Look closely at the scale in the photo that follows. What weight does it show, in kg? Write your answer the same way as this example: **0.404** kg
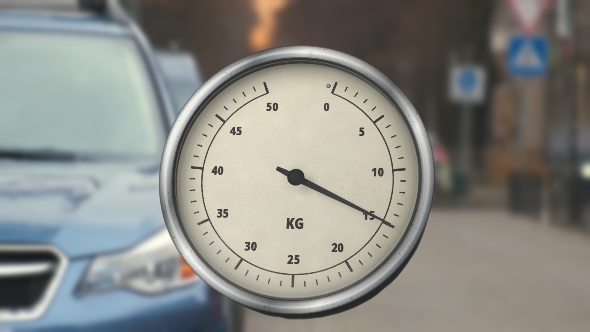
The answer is **15** kg
